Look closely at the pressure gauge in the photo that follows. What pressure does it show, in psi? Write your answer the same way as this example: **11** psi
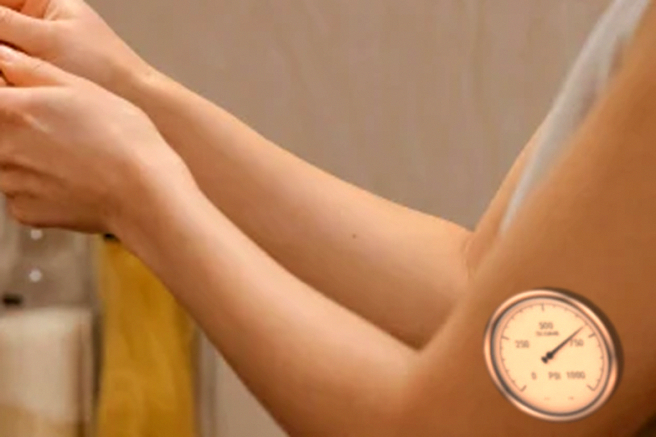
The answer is **700** psi
